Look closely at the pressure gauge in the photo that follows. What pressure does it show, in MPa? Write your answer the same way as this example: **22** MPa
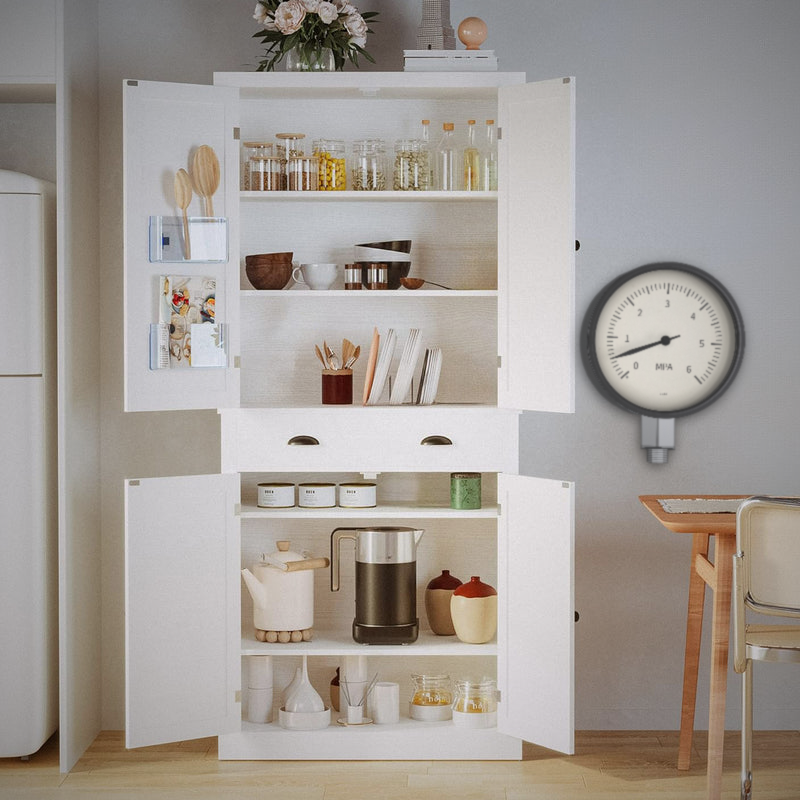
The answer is **0.5** MPa
